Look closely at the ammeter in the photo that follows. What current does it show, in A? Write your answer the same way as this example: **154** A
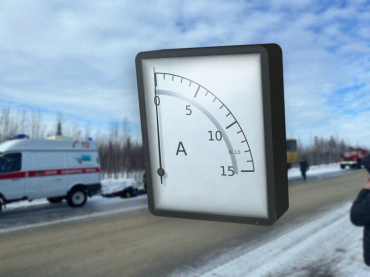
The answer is **0** A
